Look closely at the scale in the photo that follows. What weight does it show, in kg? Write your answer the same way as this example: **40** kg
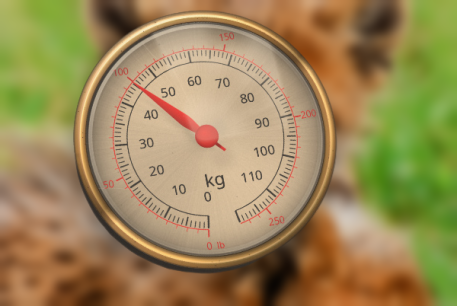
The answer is **45** kg
